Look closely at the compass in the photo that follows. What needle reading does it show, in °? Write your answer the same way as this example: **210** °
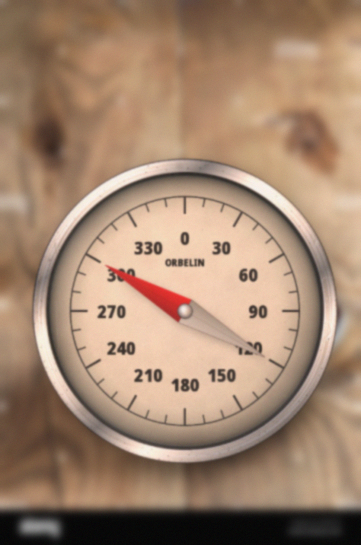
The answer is **300** °
